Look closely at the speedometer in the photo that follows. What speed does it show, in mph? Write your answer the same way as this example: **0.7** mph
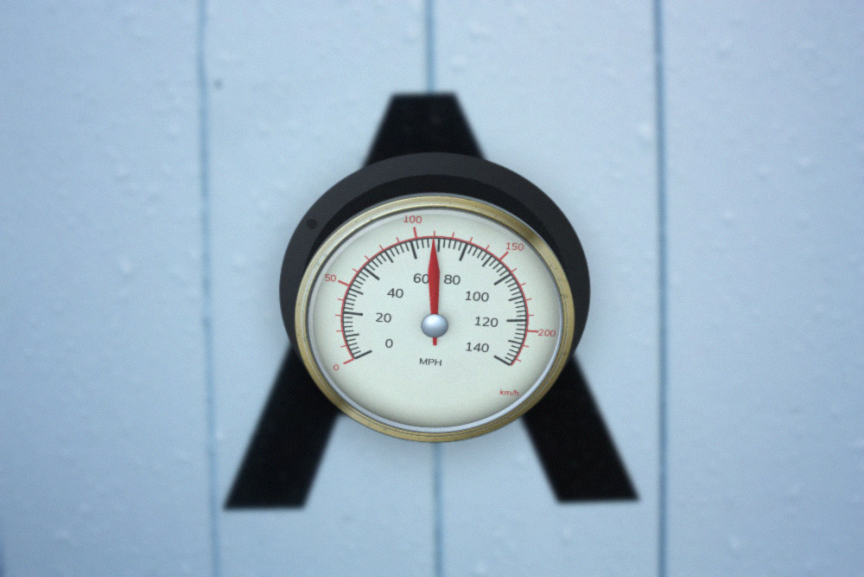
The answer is **68** mph
